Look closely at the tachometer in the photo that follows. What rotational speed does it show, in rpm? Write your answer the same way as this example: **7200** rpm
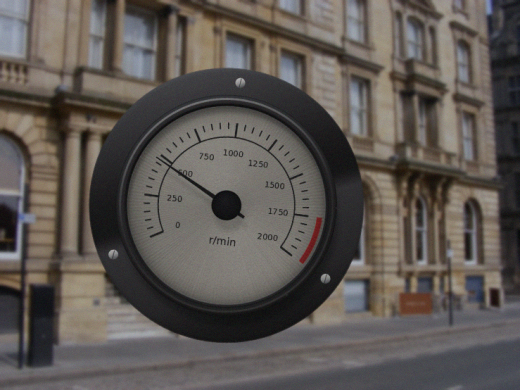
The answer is **475** rpm
